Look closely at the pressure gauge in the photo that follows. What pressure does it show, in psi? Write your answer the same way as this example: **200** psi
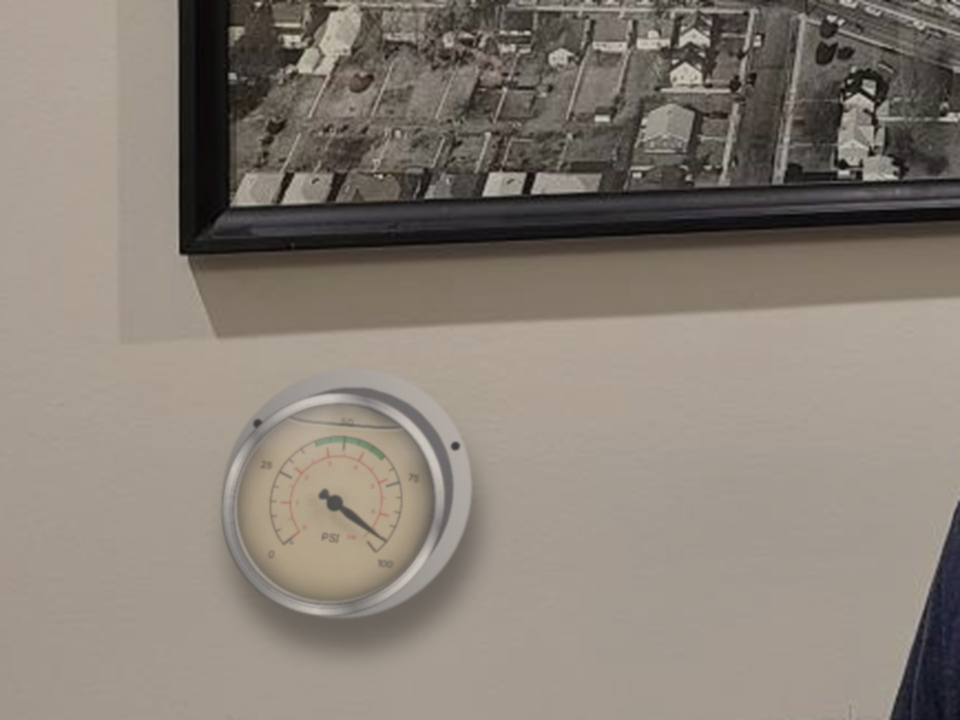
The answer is **95** psi
